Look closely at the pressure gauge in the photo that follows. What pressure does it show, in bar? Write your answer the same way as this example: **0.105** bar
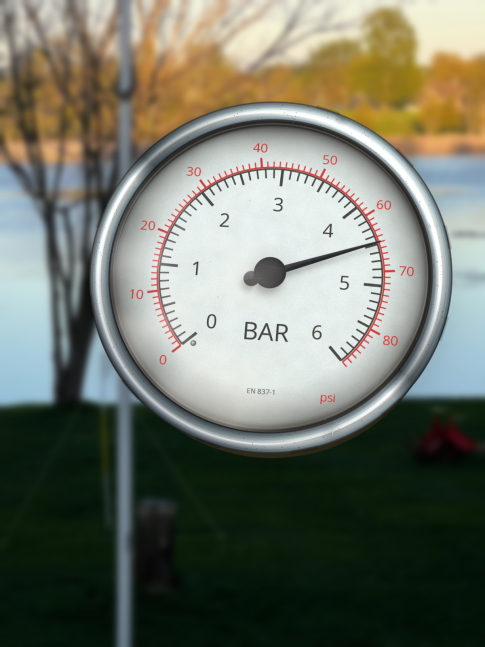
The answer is **4.5** bar
